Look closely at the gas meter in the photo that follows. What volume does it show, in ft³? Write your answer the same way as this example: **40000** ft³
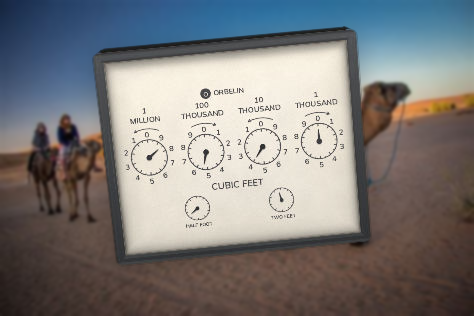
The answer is **854000** ft³
